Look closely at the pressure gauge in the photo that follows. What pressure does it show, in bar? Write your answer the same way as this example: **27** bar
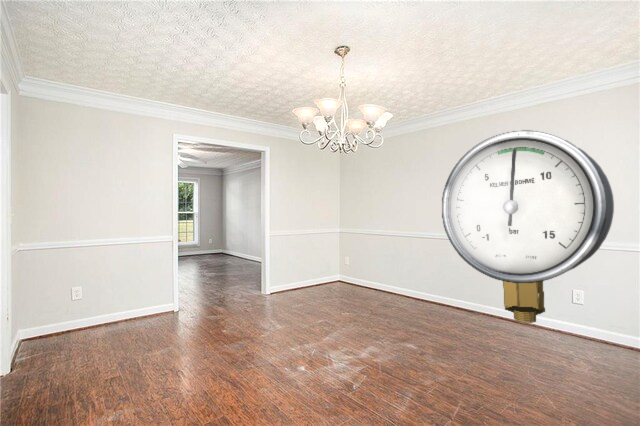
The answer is **7.5** bar
